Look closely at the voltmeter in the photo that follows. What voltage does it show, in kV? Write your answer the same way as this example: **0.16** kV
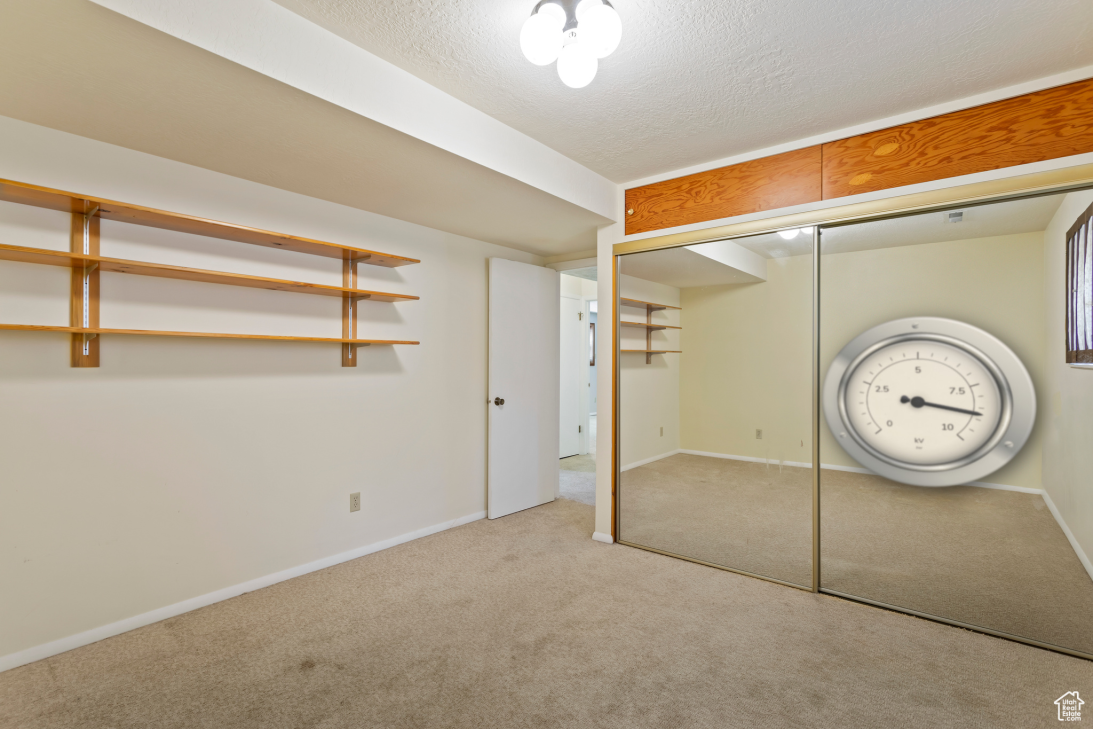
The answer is **8.75** kV
